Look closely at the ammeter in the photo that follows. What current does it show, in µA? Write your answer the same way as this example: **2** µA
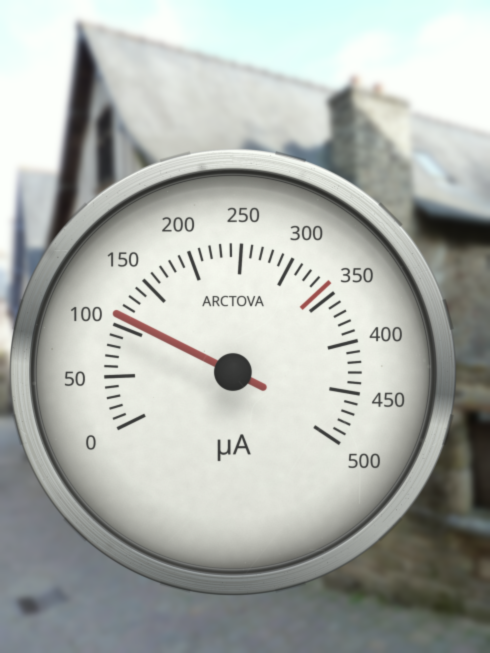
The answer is **110** µA
